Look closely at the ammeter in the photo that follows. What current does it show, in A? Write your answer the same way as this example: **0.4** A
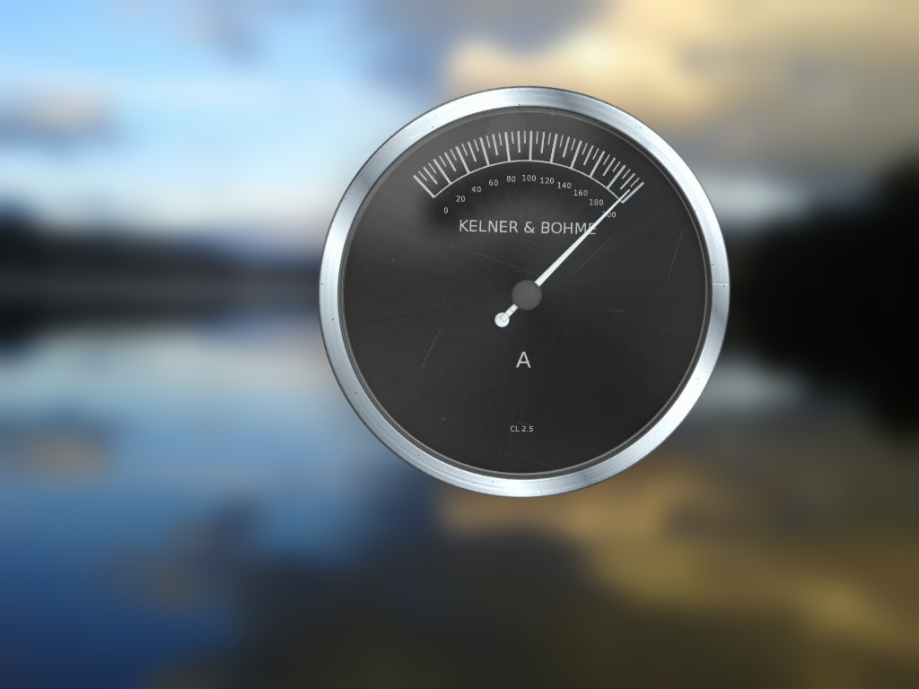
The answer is **195** A
